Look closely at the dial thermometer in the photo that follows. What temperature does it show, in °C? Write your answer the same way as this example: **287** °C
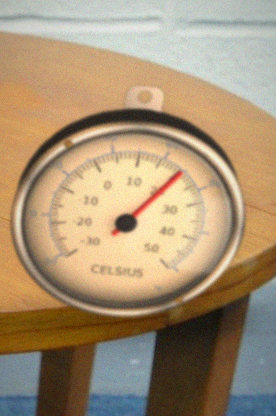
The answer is **20** °C
